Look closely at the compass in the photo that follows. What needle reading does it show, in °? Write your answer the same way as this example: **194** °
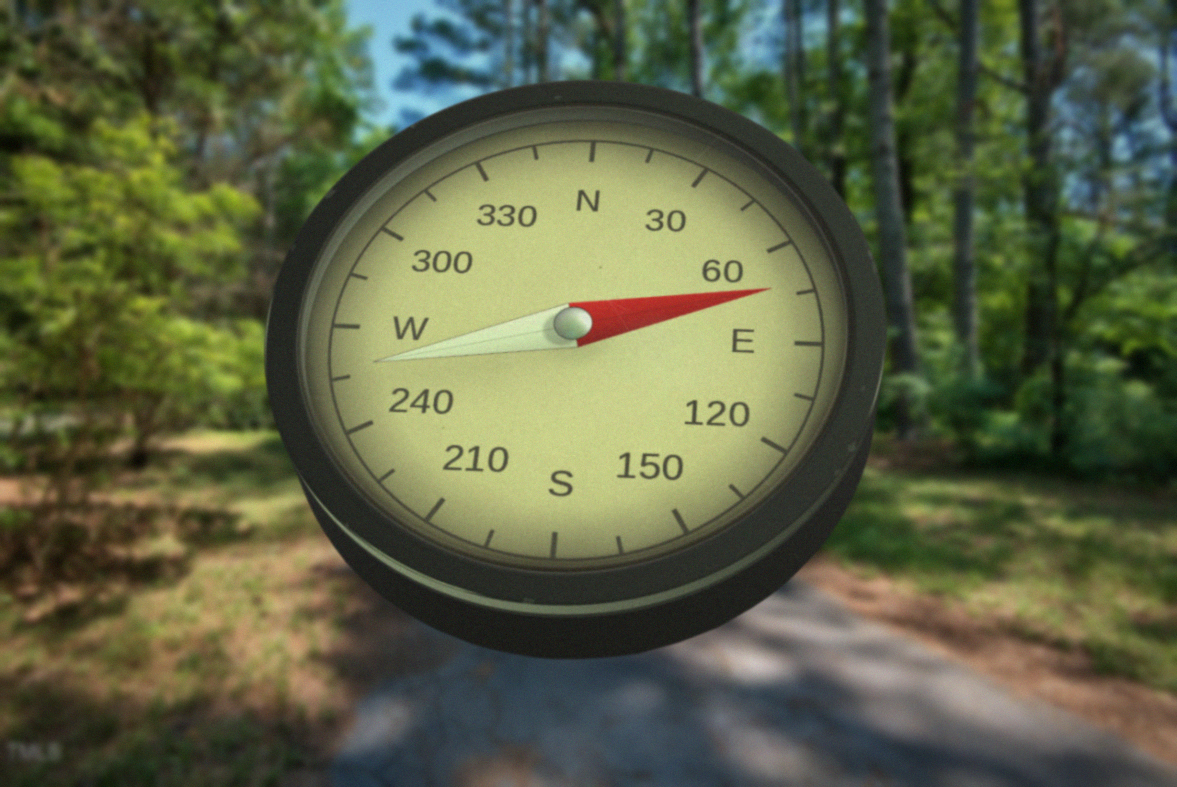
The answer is **75** °
